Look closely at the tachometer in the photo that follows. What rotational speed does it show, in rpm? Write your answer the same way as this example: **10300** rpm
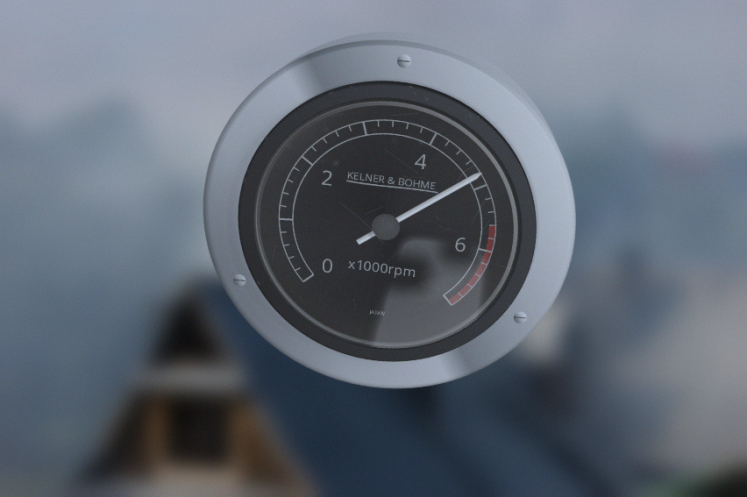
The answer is **4800** rpm
